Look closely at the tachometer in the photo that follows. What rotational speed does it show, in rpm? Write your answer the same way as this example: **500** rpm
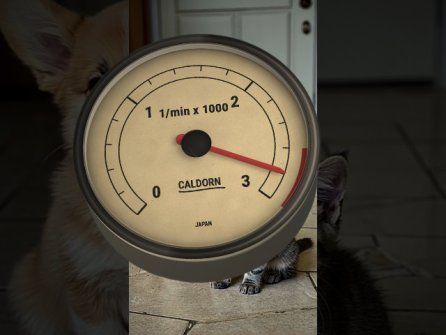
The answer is **2800** rpm
